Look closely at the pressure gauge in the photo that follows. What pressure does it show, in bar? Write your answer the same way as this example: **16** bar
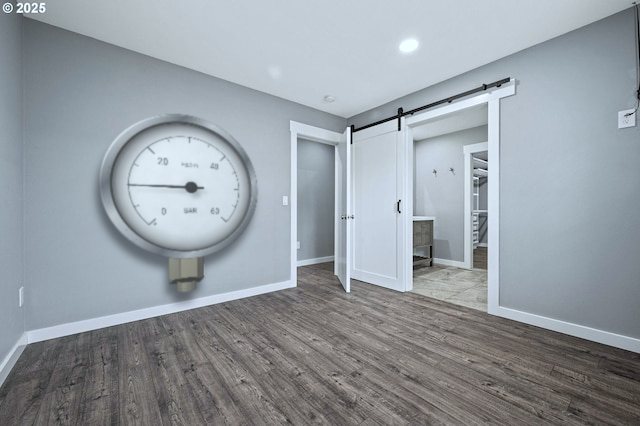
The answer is **10** bar
